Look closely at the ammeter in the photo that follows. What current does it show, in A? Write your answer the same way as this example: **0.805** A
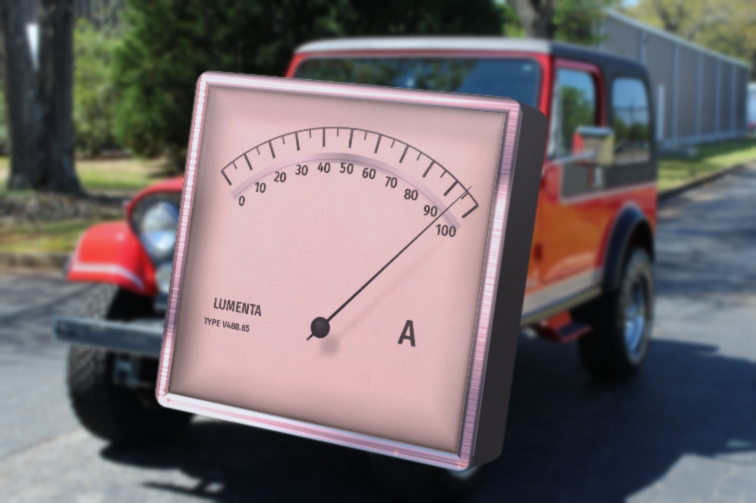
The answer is **95** A
